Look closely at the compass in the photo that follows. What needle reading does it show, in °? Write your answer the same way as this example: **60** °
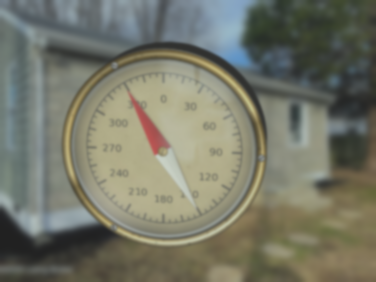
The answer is **330** °
